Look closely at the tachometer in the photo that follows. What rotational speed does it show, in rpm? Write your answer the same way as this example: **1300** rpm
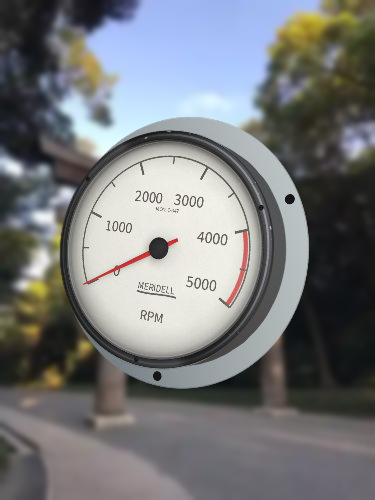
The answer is **0** rpm
